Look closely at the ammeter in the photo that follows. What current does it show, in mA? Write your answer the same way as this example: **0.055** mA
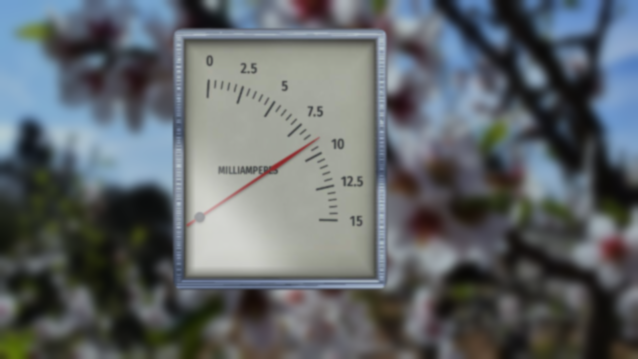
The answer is **9** mA
